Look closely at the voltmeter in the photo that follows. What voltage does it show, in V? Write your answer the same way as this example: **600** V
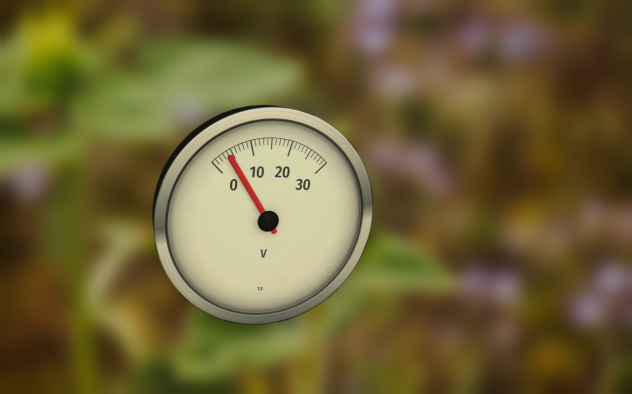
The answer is **4** V
